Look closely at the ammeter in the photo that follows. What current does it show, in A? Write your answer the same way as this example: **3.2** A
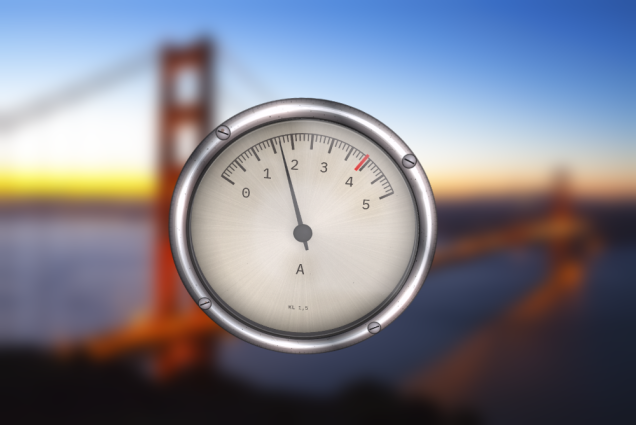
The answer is **1.7** A
